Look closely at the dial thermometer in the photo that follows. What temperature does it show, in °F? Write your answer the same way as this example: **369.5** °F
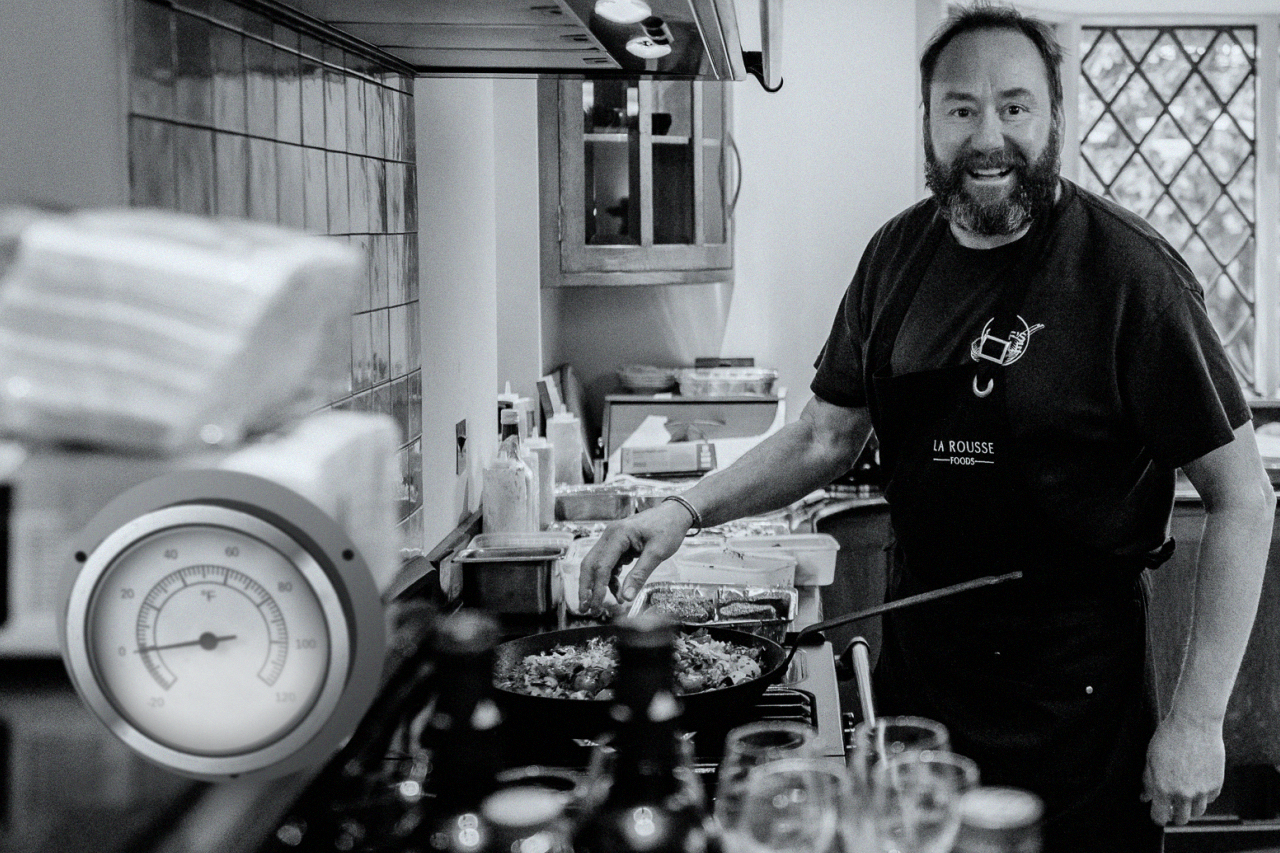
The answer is **0** °F
